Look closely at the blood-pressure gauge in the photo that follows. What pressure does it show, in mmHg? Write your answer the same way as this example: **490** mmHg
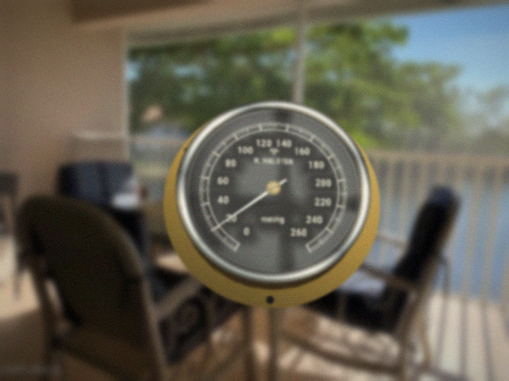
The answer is **20** mmHg
